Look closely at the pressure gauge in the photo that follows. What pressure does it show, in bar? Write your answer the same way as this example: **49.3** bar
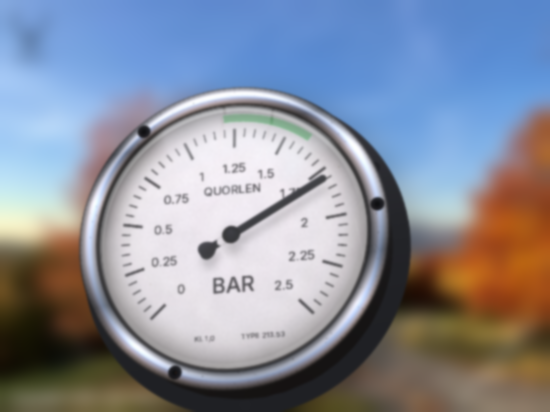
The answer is **1.8** bar
